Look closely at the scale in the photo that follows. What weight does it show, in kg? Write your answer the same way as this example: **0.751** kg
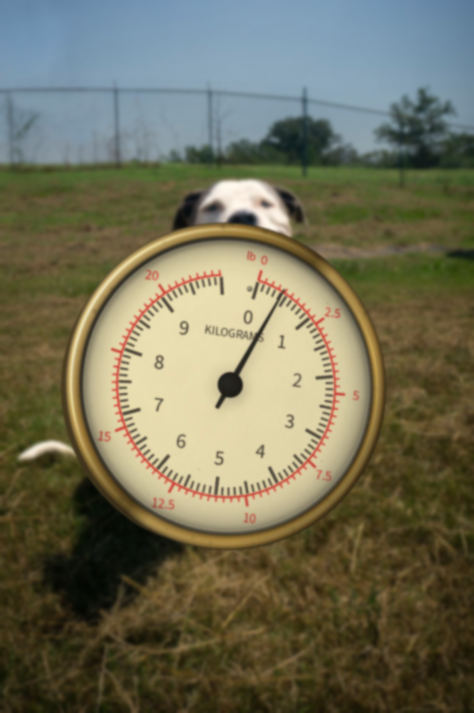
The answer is **0.4** kg
